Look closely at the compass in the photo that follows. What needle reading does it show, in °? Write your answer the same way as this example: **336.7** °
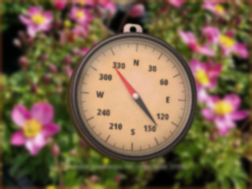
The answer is **320** °
